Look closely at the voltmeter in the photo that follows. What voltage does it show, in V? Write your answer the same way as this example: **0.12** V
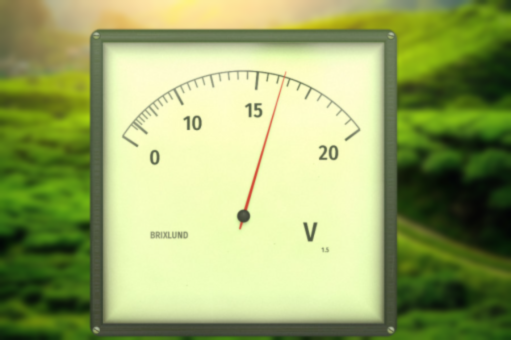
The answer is **16.25** V
